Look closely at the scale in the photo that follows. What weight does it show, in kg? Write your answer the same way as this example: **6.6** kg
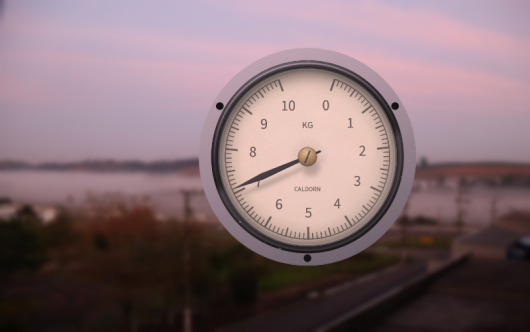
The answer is **7.1** kg
